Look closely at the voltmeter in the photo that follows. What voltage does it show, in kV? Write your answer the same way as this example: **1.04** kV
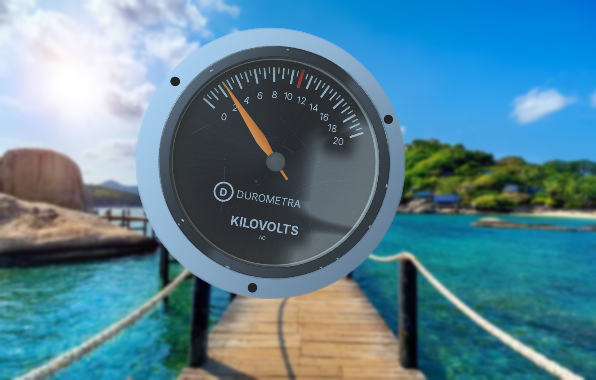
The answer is **2.5** kV
